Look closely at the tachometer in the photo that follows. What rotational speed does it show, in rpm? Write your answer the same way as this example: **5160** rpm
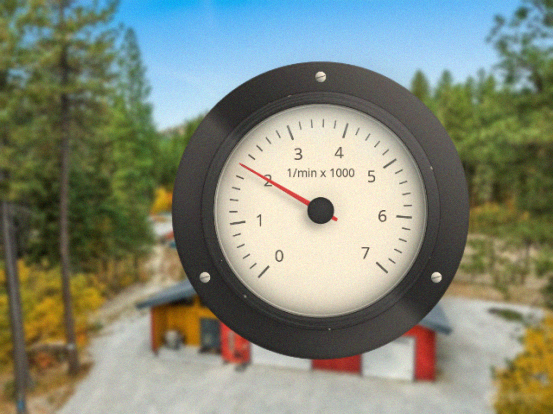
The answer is **2000** rpm
